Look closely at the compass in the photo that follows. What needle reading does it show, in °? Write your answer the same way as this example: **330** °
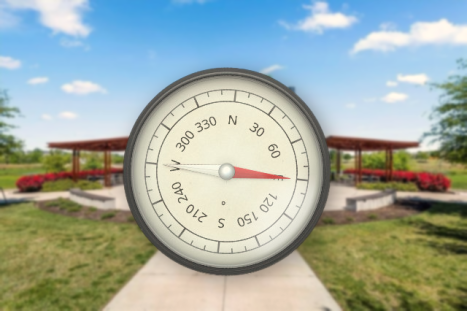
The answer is **90** °
